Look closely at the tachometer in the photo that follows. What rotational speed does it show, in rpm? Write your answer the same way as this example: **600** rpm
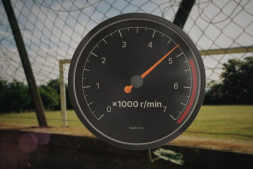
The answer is **4750** rpm
